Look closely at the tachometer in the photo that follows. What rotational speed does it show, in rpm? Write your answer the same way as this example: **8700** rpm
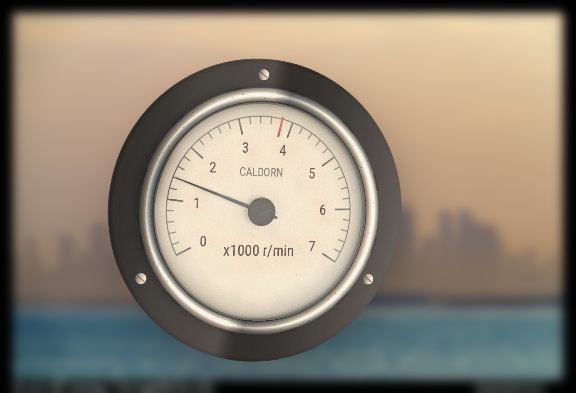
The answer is **1400** rpm
